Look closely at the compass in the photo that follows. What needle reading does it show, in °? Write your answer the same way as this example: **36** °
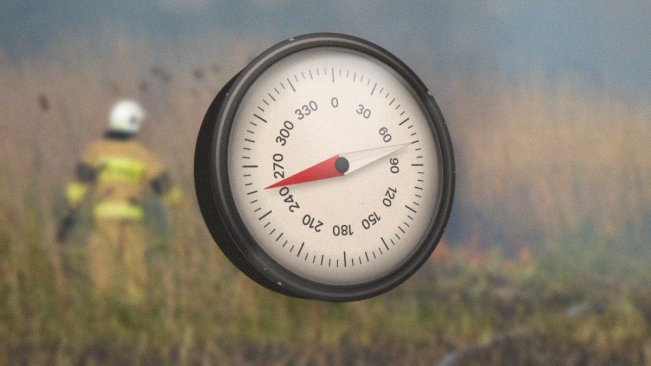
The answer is **255** °
